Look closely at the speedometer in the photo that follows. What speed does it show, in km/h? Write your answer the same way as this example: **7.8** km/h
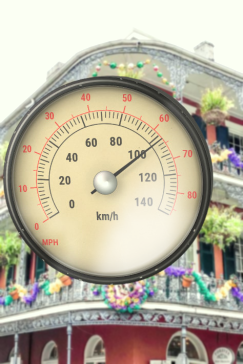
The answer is **102** km/h
